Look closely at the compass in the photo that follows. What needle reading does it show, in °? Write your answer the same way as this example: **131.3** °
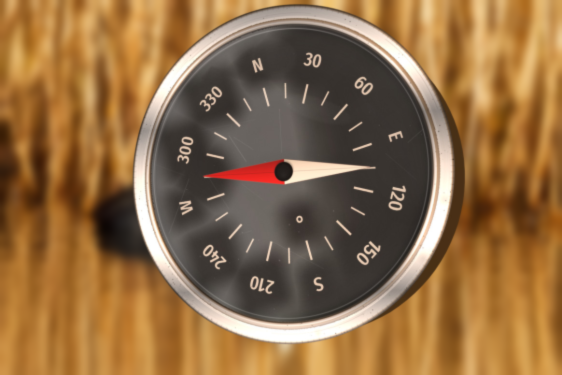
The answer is **285** °
